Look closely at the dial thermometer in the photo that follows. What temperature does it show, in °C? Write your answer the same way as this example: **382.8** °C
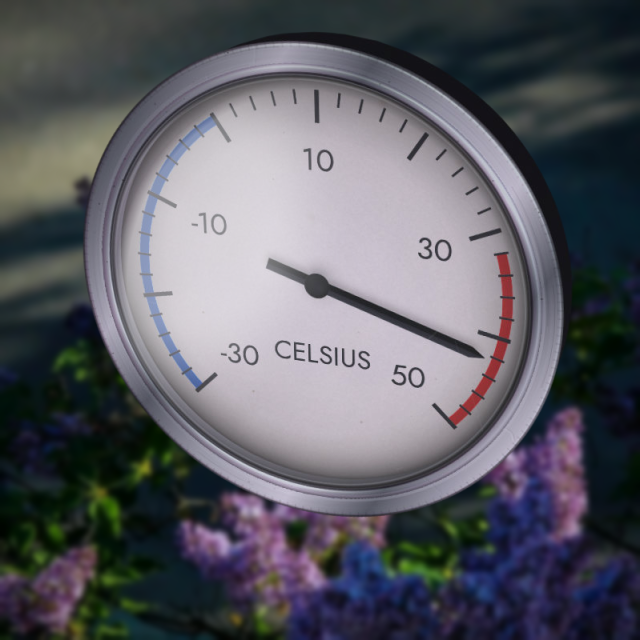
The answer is **42** °C
